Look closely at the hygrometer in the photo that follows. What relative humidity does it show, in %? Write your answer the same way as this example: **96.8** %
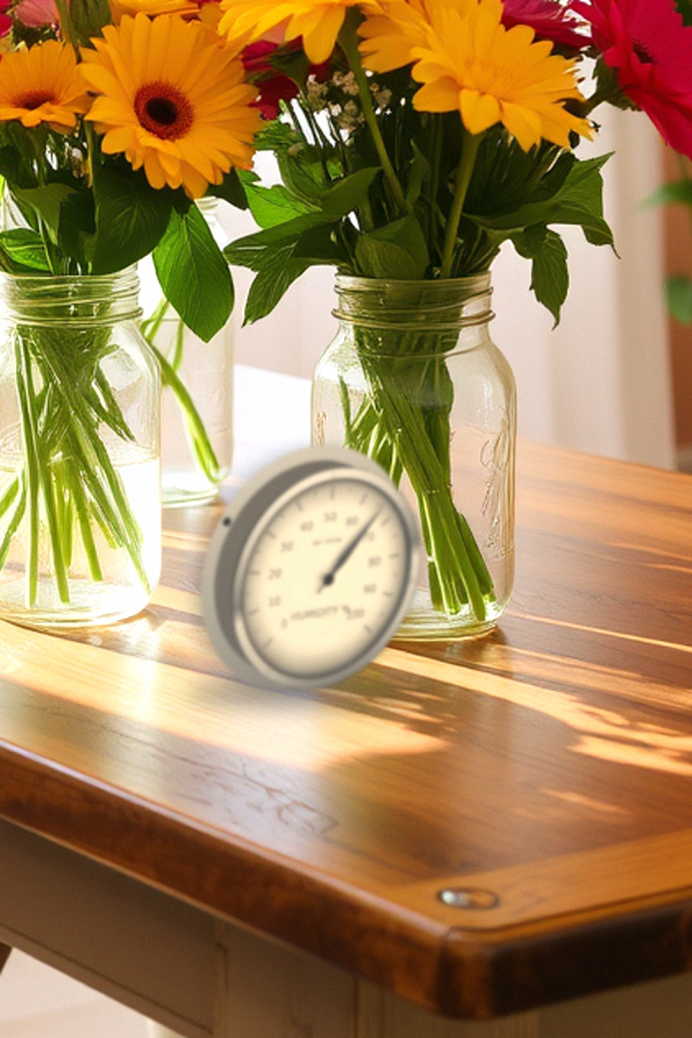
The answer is **65** %
